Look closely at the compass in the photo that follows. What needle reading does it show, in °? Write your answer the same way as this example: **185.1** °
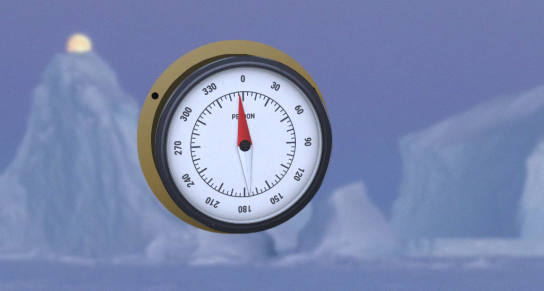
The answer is **355** °
